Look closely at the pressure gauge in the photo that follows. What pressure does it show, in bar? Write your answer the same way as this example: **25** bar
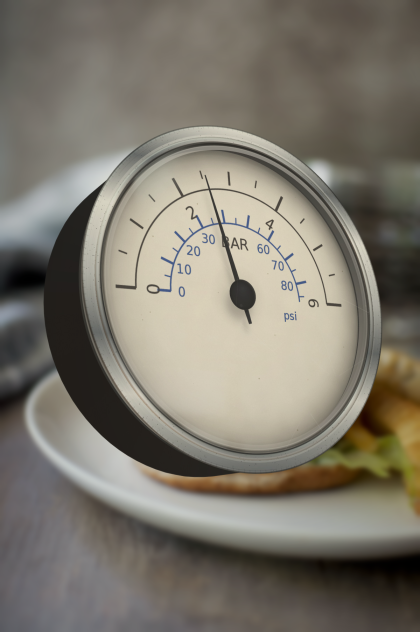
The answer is **2.5** bar
